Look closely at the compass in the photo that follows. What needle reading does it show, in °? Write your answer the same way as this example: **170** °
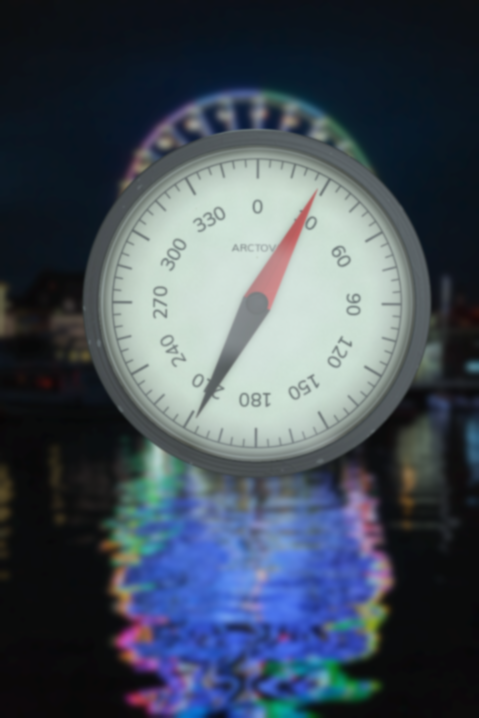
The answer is **27.5** °
